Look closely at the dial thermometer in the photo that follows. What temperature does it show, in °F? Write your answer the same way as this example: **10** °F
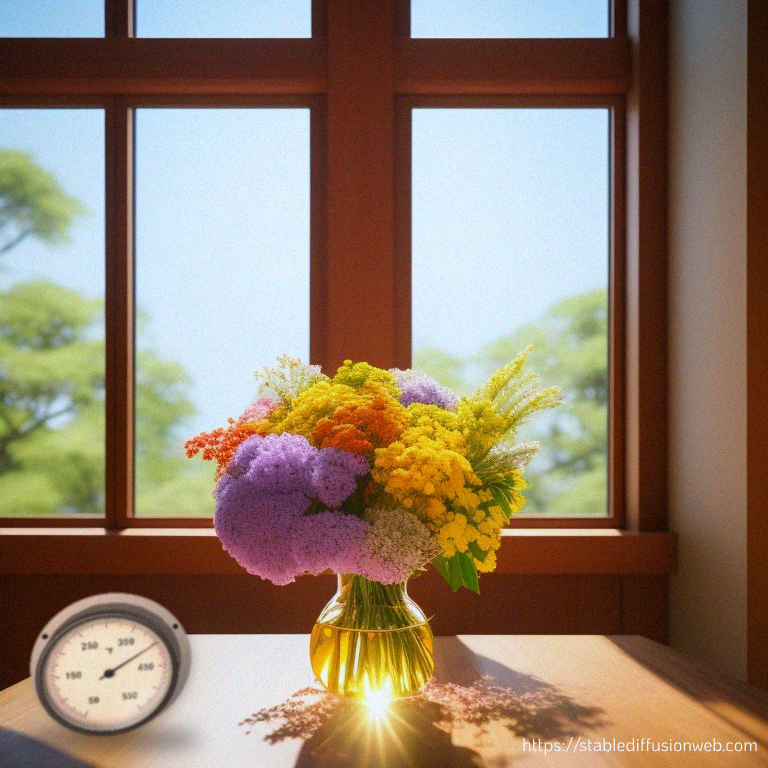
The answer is **400** °F
